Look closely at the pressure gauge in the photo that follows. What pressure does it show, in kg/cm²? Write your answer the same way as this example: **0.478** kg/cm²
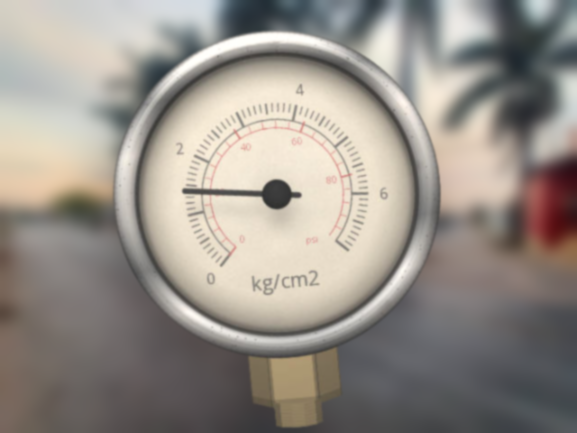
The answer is **1.4** kg/cm²
